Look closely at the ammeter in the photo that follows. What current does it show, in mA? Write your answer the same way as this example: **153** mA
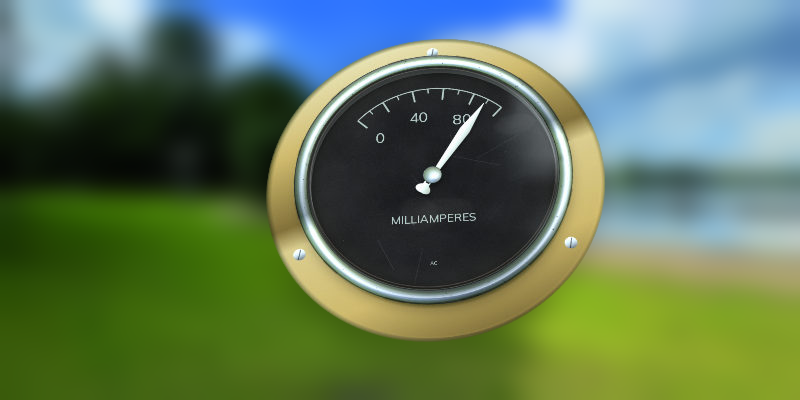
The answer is **90** mA
